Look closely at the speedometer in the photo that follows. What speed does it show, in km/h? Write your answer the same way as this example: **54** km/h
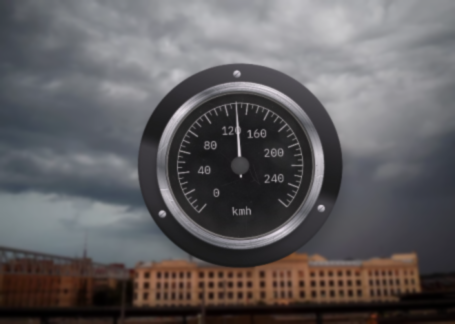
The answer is **130** km/h
